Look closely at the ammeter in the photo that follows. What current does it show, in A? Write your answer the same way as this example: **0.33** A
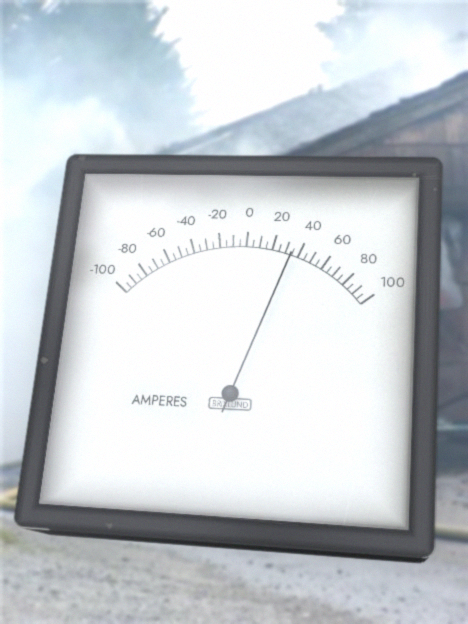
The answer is **35** A
